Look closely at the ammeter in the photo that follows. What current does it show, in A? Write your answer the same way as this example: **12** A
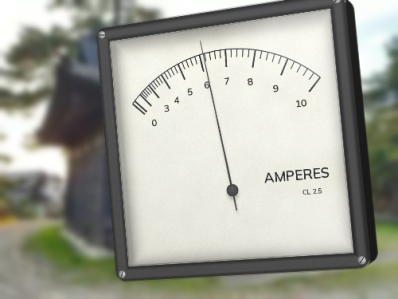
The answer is **6.2** A
